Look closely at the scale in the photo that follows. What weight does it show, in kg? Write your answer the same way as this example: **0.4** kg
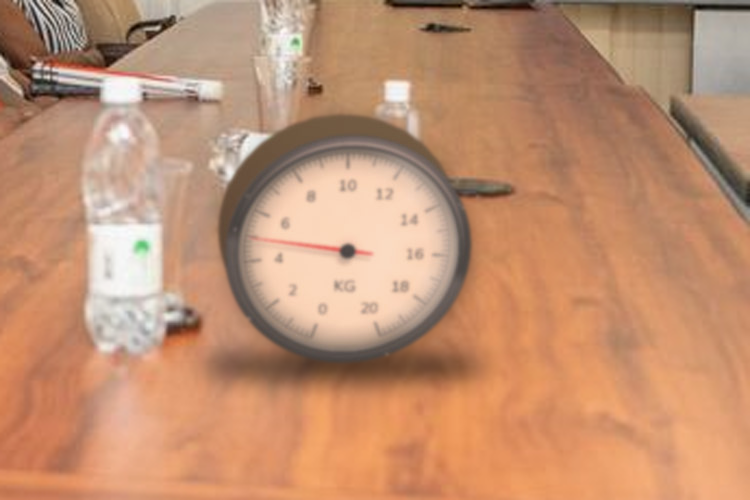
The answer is **5** kg
